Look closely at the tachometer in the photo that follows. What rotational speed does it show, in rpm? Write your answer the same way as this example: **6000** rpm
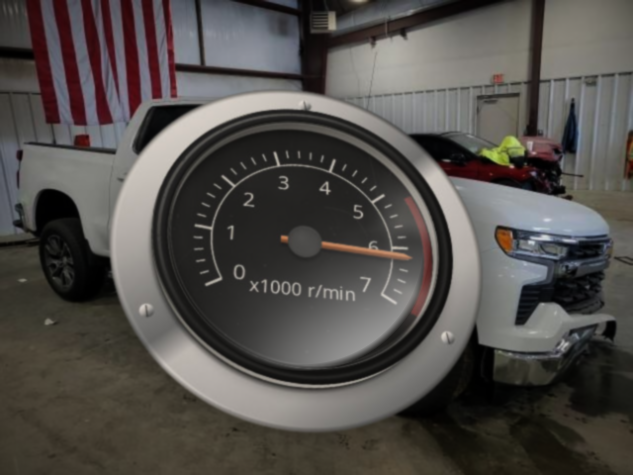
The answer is **6200** rpm
